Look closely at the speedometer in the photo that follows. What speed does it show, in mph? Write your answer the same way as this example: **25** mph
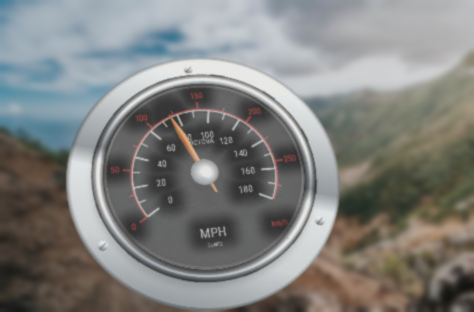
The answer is **75** mph
